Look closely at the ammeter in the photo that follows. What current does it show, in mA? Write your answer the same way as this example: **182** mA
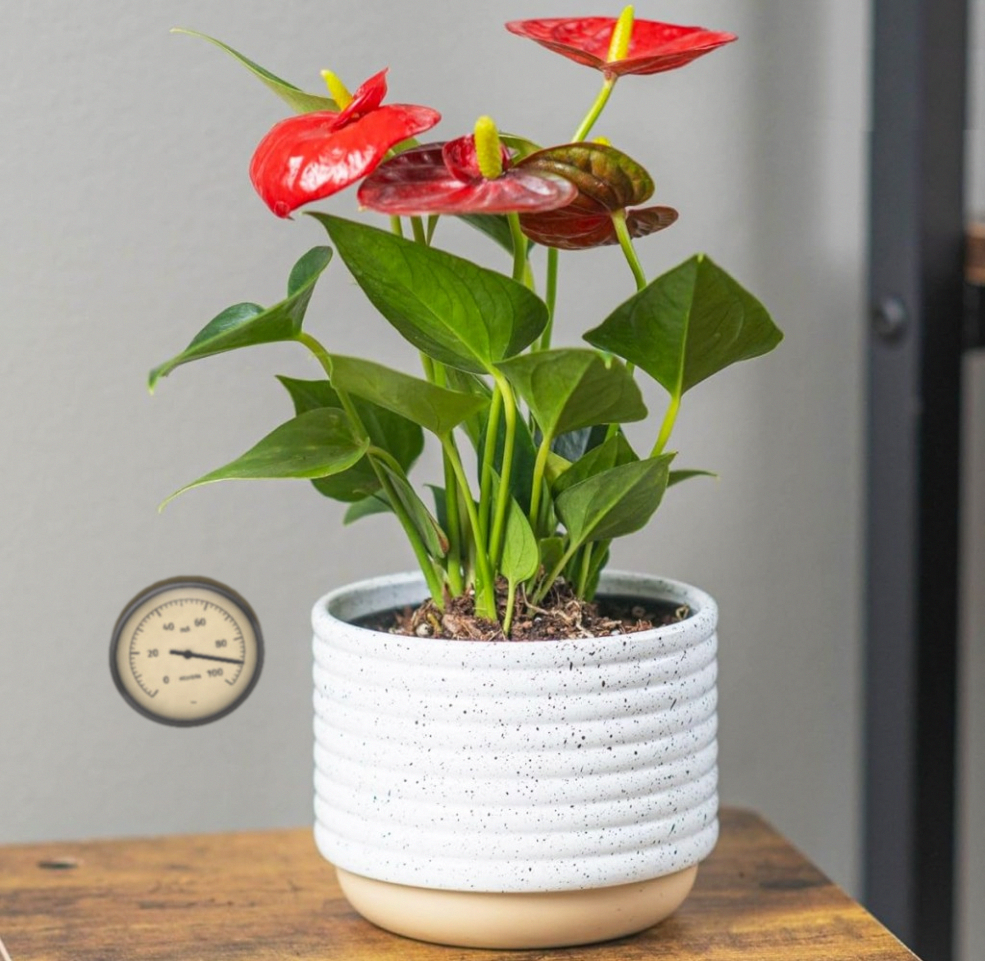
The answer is **90** mA
